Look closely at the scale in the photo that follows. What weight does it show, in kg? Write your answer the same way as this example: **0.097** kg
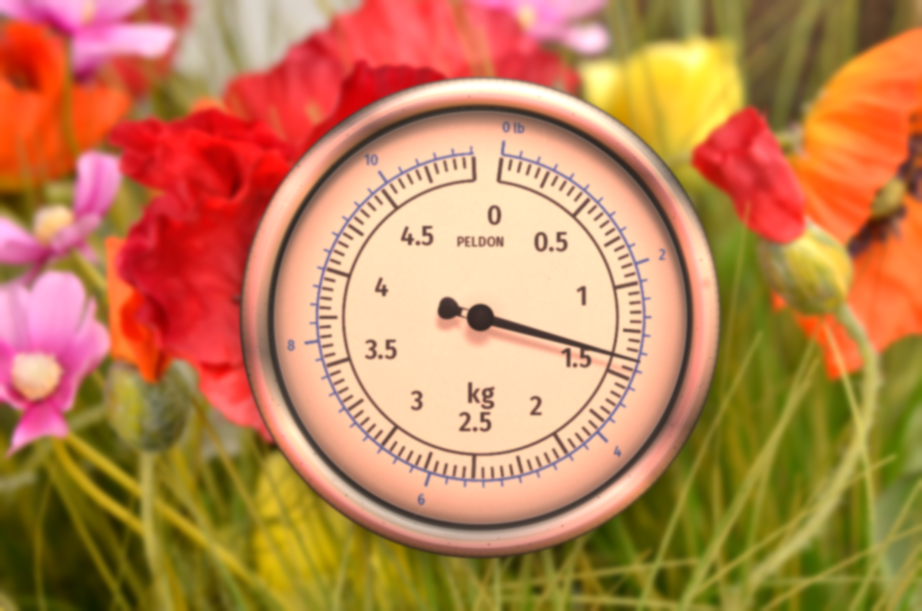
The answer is **1.4** kg
